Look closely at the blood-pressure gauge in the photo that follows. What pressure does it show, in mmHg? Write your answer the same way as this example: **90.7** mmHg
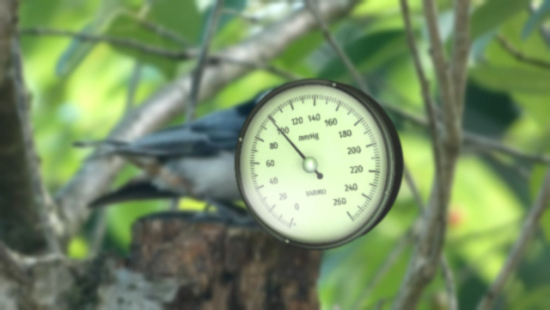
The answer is **100** mmHg
